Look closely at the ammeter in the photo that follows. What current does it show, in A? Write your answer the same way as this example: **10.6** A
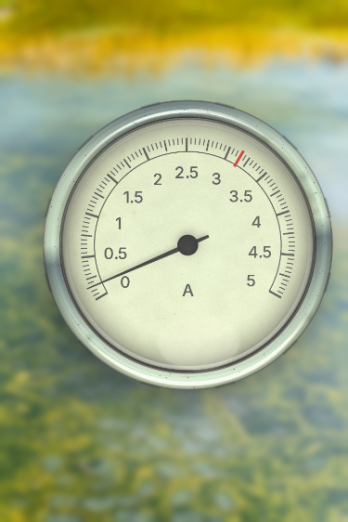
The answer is **0.15** A
